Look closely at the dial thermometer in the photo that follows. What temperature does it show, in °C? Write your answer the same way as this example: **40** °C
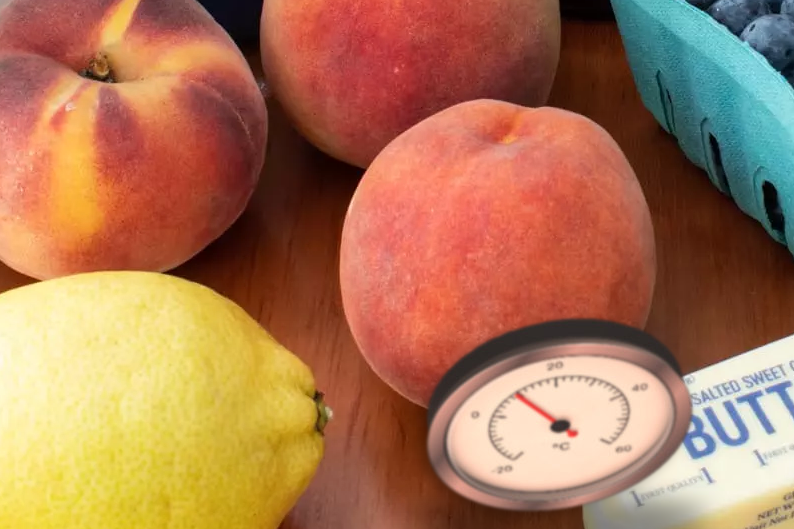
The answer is **10** °C
